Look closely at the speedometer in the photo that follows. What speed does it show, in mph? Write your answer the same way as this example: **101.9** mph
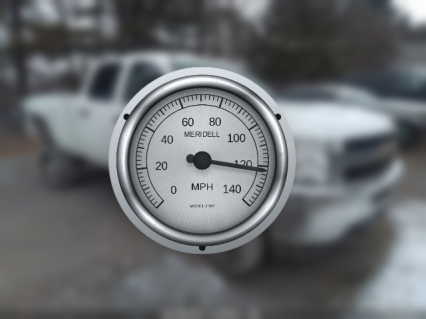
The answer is **122** mph
